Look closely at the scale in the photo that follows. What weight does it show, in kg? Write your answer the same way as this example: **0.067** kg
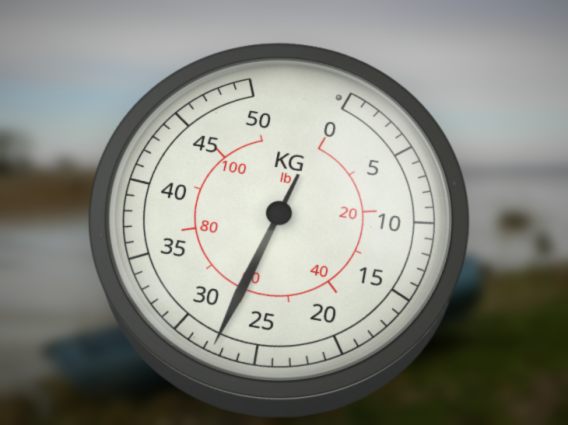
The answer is **27.5** kg
